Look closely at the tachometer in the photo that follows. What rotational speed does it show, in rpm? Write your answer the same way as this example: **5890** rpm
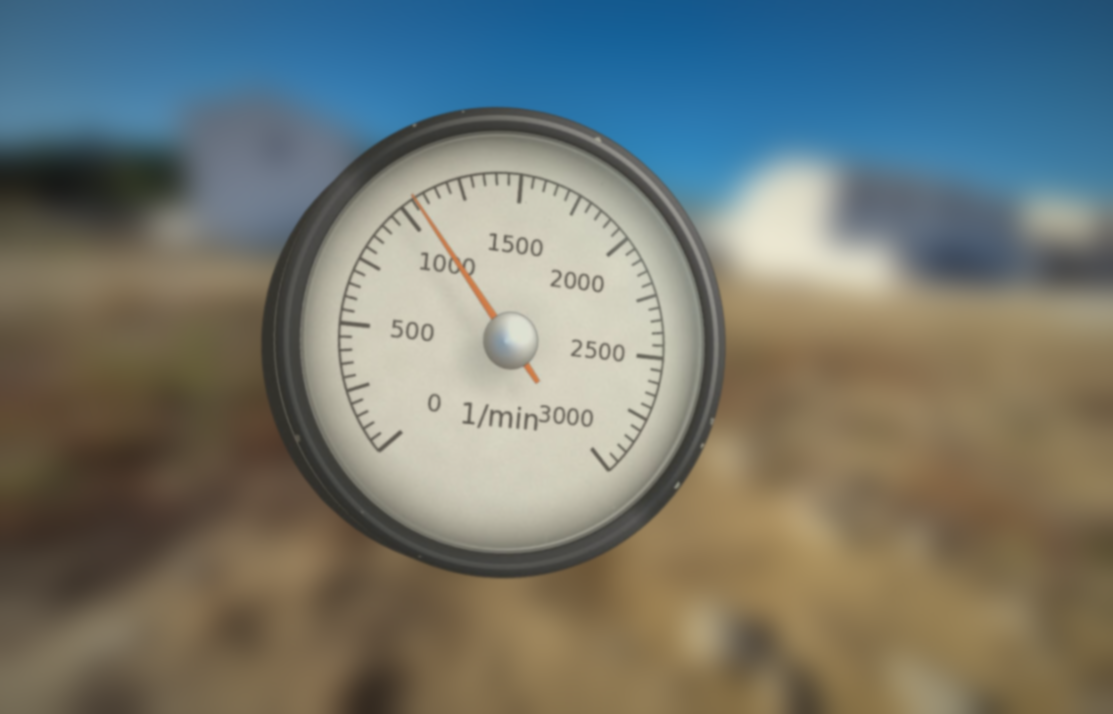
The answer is **1050** rpm
